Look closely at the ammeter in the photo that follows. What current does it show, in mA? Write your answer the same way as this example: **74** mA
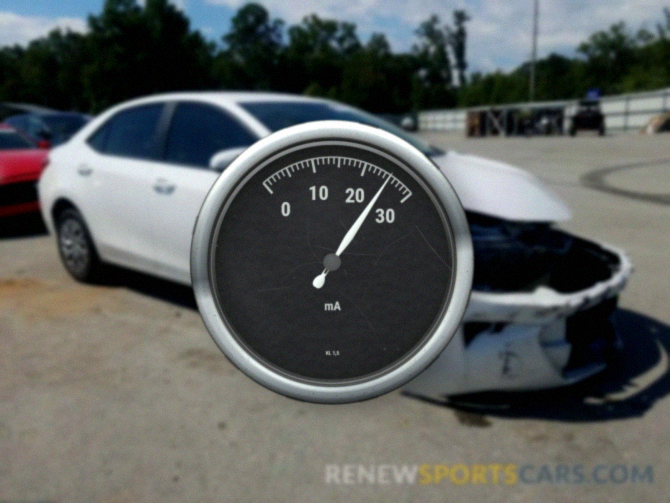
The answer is **25** mA
